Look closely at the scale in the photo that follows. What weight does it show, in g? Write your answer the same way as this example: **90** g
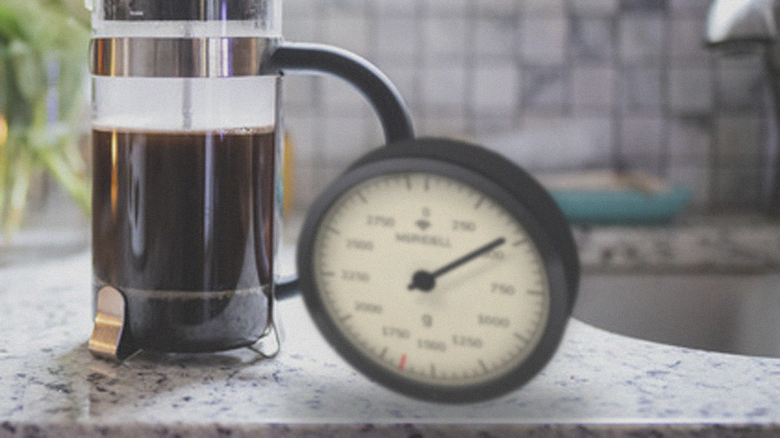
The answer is **450** g
